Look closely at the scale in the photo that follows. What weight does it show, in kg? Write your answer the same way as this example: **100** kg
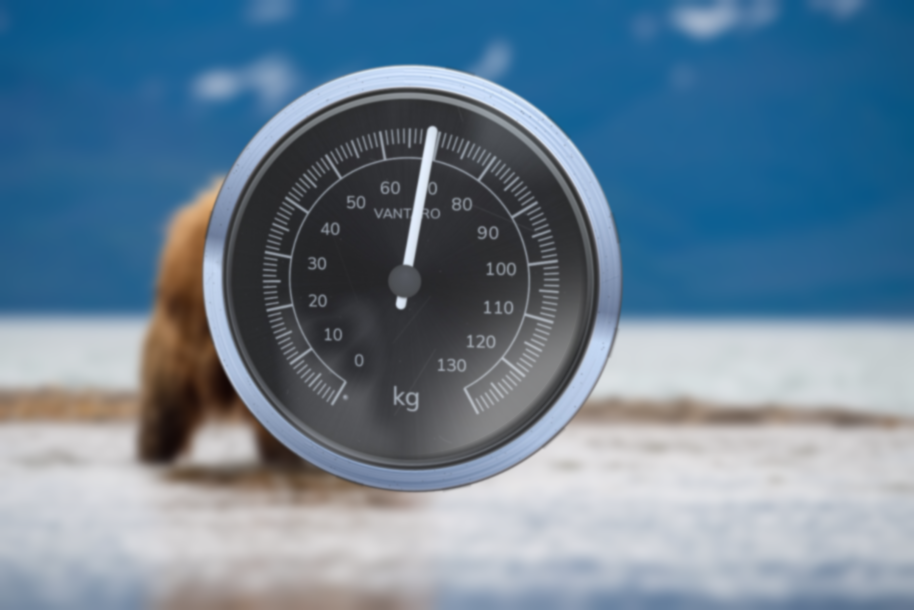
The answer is **69** kg
